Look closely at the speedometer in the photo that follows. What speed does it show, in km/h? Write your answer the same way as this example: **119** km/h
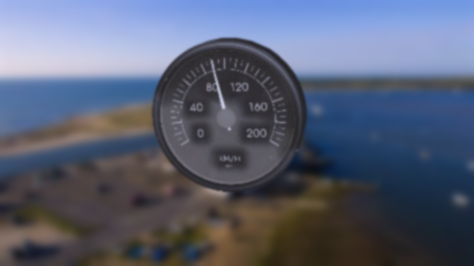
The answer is **90** km/h
